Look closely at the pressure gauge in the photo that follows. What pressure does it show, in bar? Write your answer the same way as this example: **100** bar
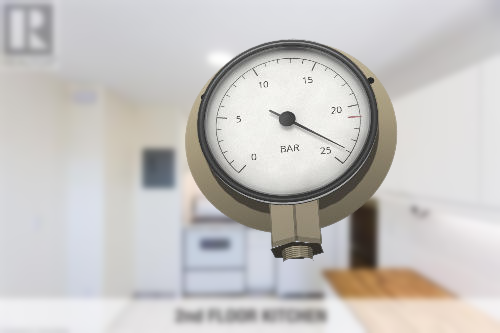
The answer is **24** bar
